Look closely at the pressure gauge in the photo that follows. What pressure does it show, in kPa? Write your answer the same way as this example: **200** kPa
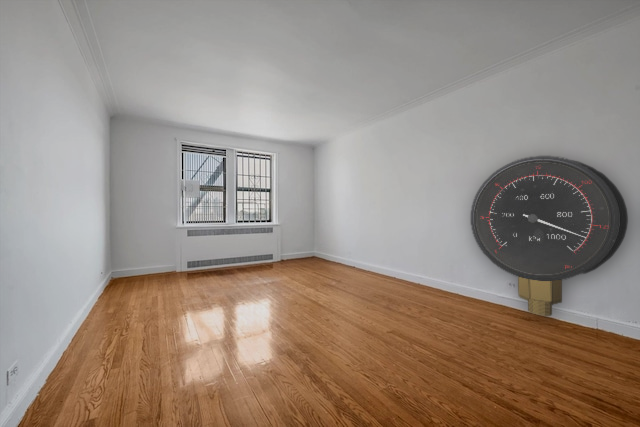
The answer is **920** kPa
